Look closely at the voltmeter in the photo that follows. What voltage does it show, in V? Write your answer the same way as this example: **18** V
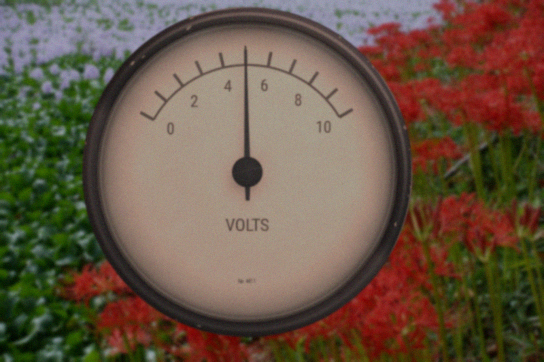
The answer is **5** V
